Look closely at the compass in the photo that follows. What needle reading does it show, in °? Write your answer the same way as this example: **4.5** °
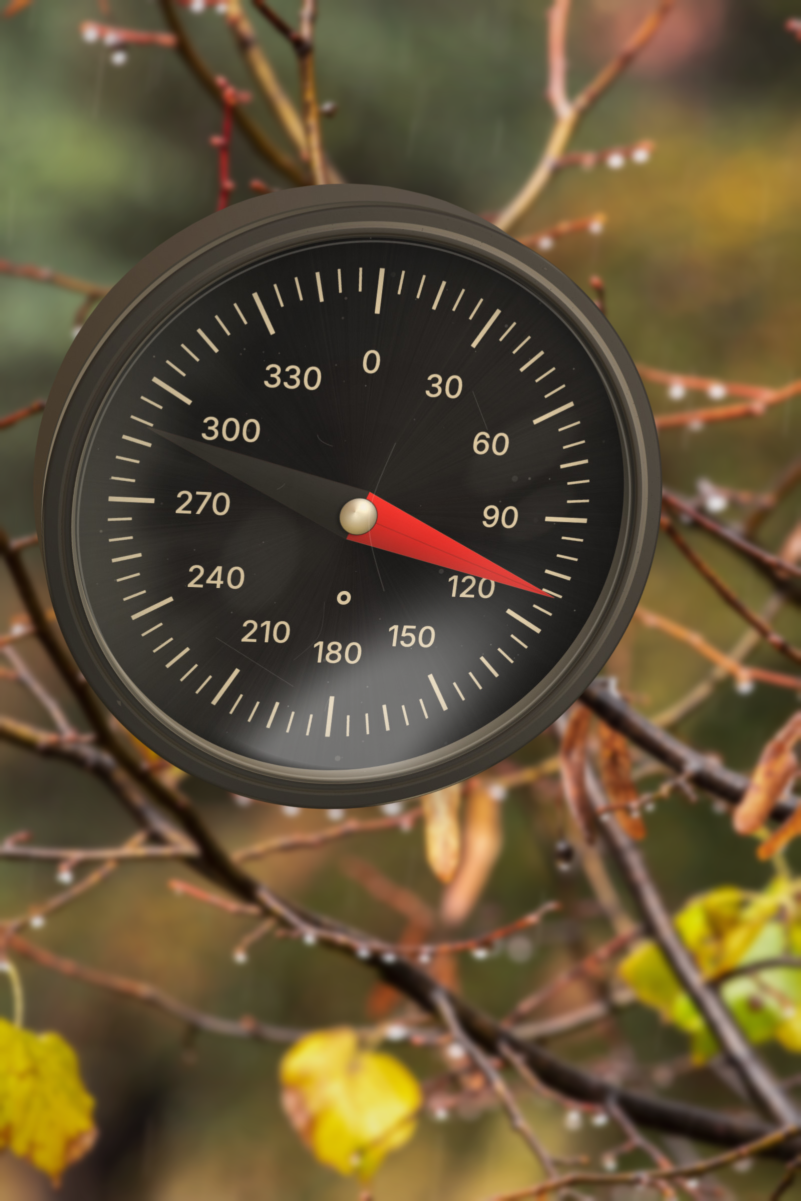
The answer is **110** °
